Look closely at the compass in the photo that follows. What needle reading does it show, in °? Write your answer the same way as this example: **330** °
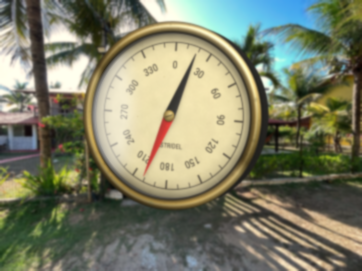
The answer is **200** °
